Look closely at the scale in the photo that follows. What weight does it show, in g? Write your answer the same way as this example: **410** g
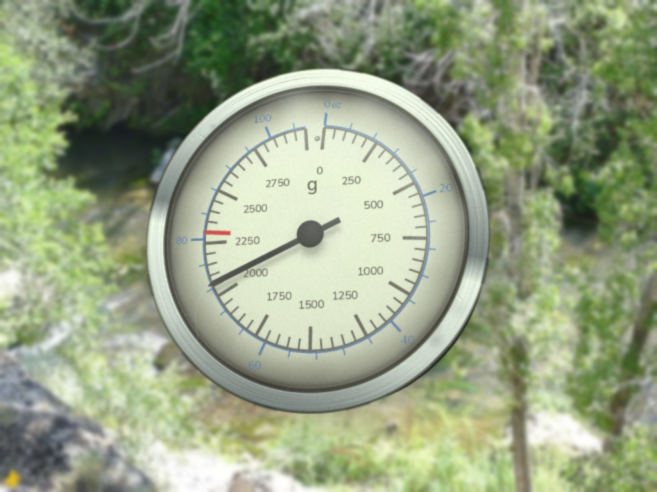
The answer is **2050** g
